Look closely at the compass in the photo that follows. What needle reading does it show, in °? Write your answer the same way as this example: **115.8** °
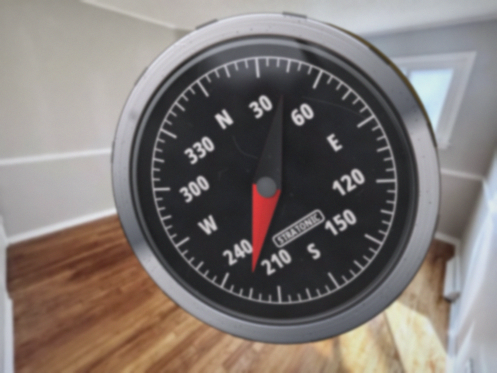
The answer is **225** °
